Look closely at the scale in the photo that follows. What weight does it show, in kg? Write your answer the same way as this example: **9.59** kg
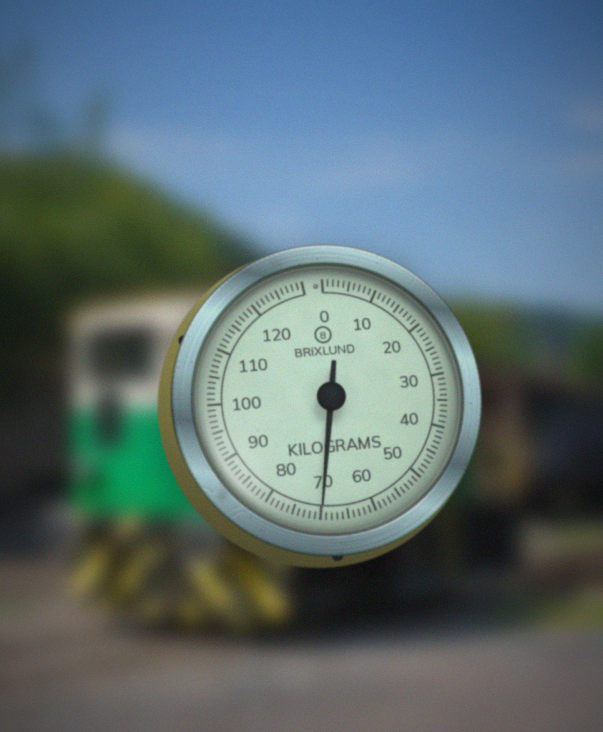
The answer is **70** kg
